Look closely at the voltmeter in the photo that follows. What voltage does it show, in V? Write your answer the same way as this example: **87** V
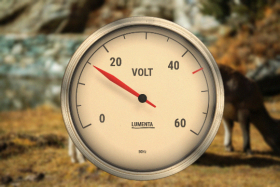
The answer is **15** V
